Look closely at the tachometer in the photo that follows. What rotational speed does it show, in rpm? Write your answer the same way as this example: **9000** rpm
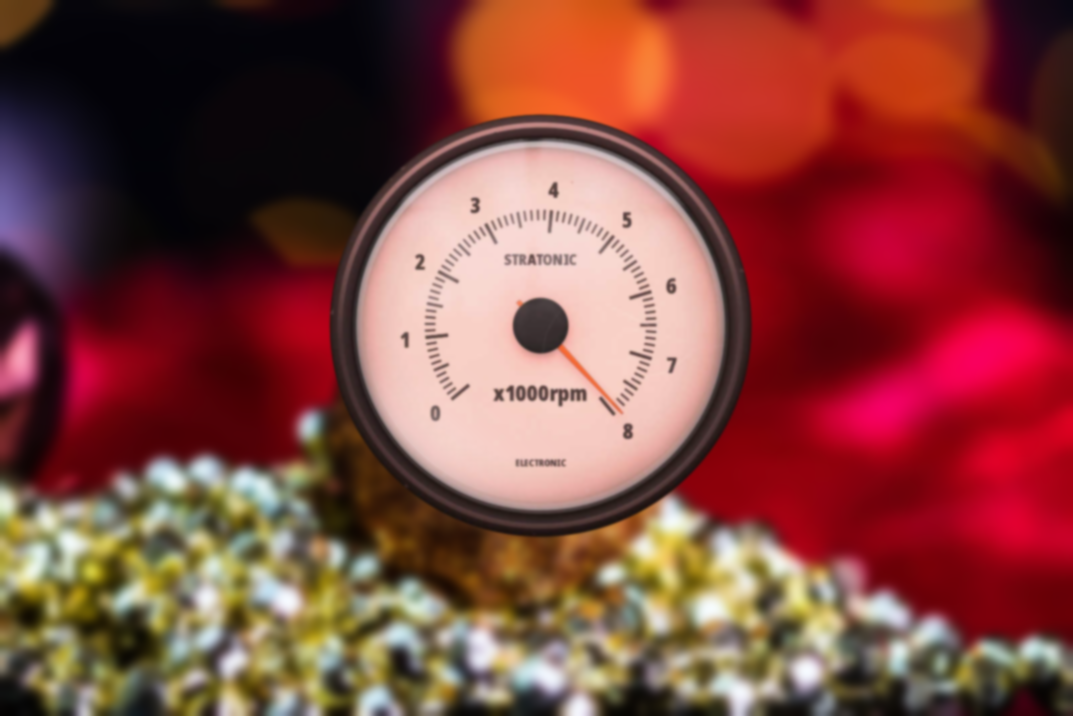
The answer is **7900** rpm
